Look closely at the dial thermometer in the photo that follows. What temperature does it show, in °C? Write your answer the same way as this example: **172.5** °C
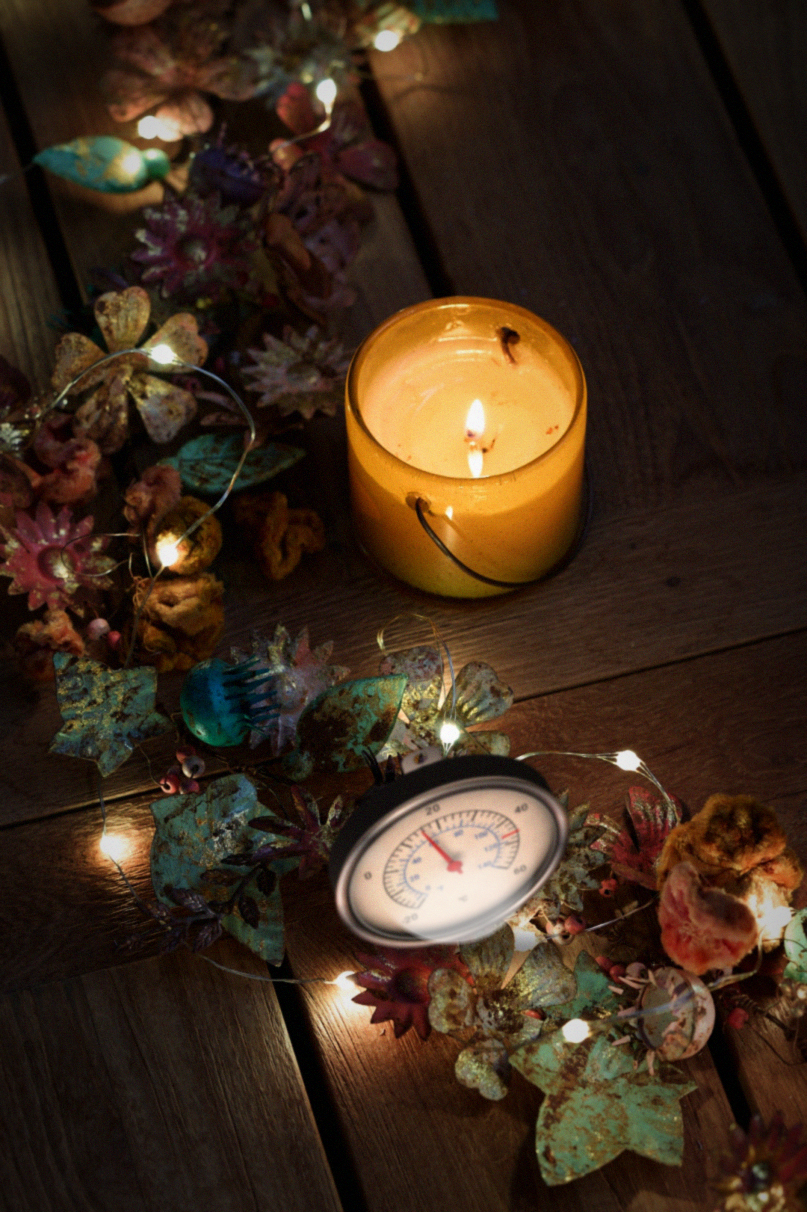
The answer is **16** °C
